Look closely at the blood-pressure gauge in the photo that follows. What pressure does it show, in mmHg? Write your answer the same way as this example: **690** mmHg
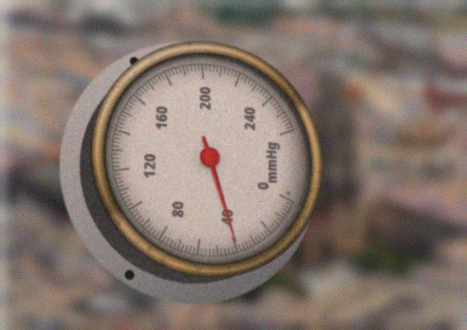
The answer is **40** mmHg
